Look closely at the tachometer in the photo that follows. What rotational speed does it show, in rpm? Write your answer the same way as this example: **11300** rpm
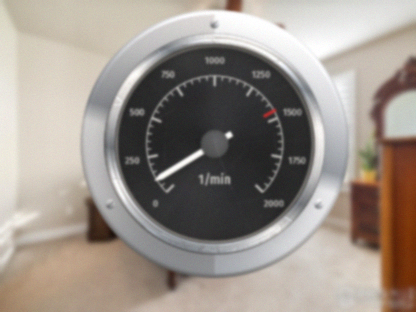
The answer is **100** rpm
